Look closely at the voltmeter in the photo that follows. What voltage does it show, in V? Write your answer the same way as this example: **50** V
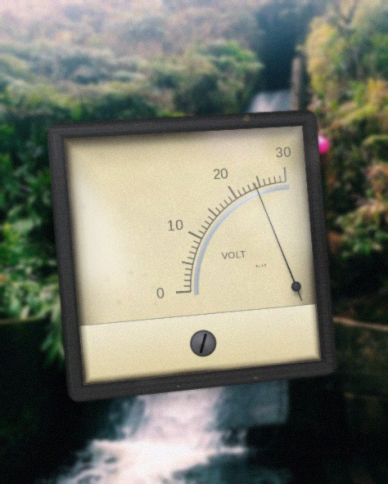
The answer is **24** V
